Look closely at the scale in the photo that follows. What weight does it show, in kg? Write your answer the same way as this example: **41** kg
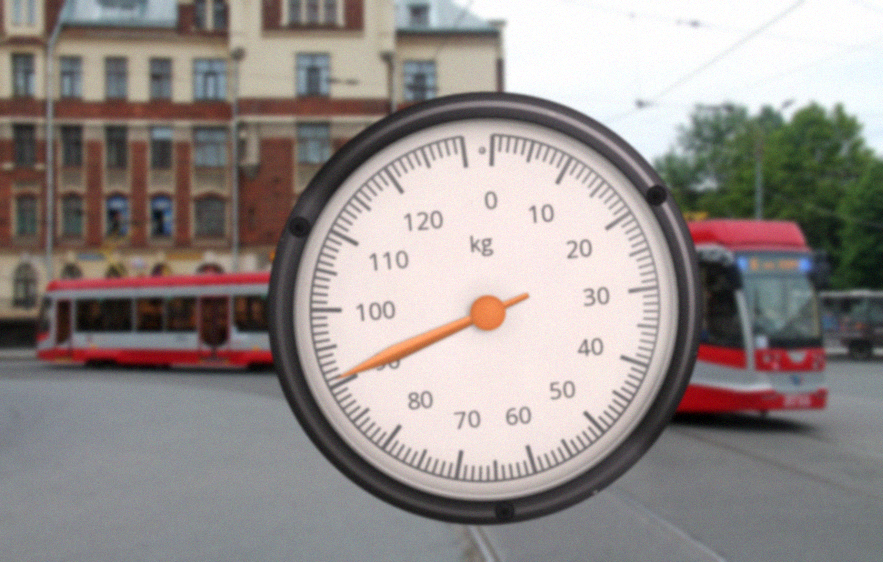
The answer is **91** kg
